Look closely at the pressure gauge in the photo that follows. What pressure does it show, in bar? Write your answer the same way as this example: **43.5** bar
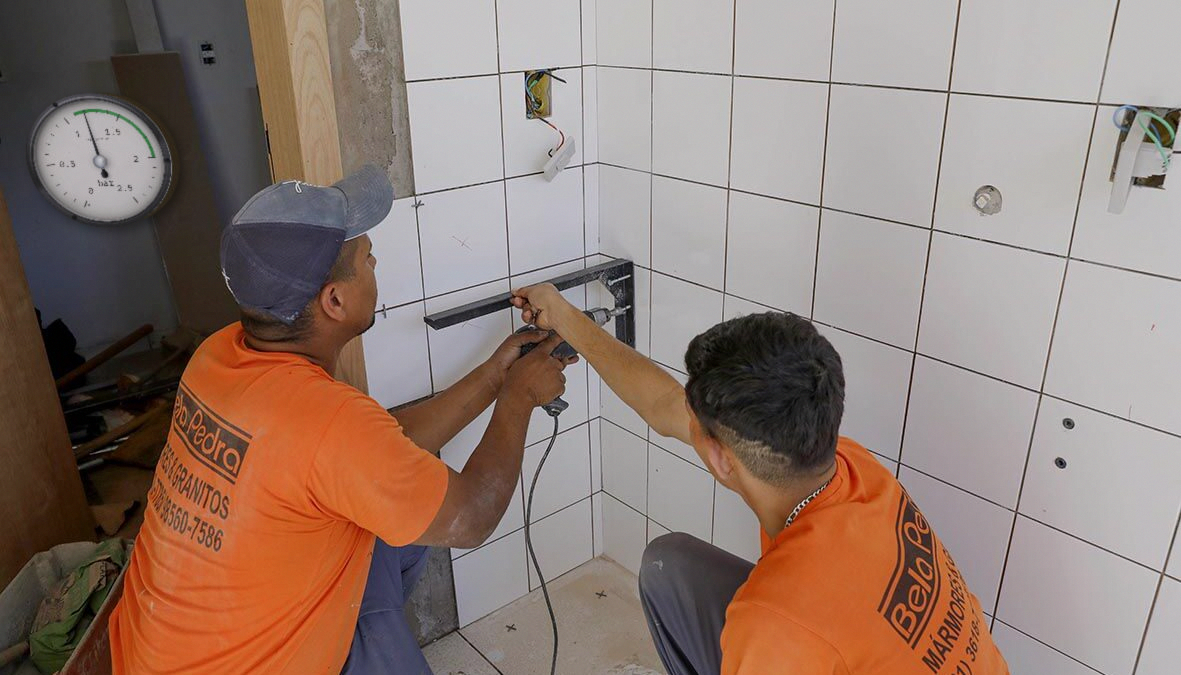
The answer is **1.2** bar
